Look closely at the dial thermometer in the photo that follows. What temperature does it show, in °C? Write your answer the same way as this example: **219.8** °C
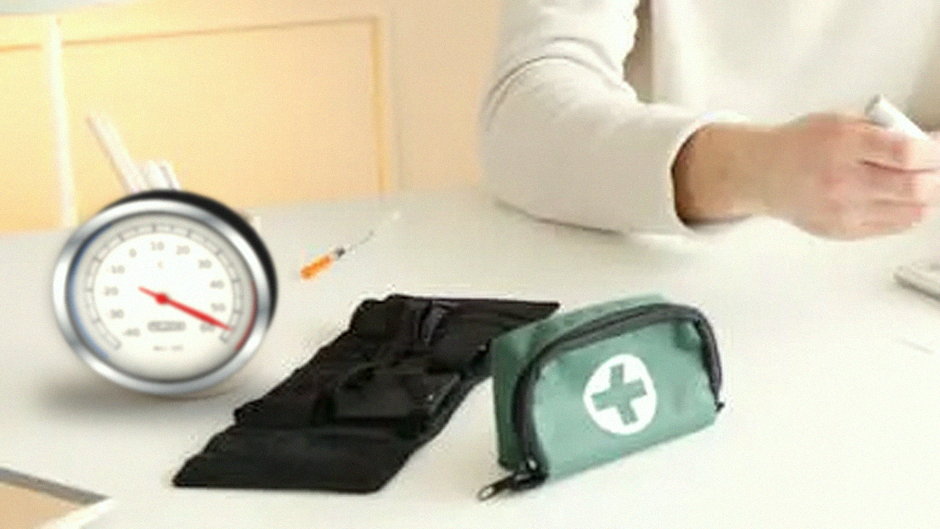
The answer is **55** °C
